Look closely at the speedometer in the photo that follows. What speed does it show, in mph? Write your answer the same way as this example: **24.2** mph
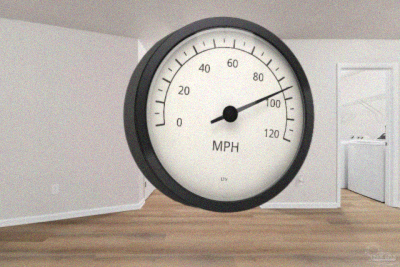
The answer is **95** mph
